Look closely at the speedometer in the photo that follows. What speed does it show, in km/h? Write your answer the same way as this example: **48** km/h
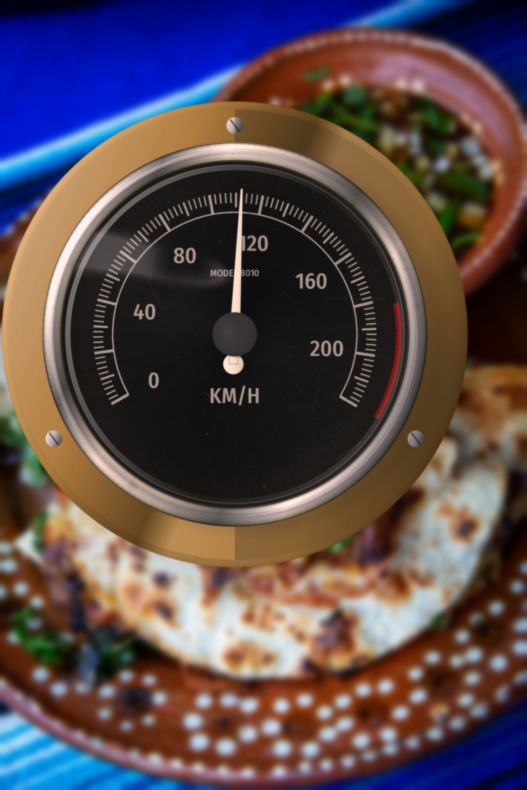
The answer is **112** km/h
